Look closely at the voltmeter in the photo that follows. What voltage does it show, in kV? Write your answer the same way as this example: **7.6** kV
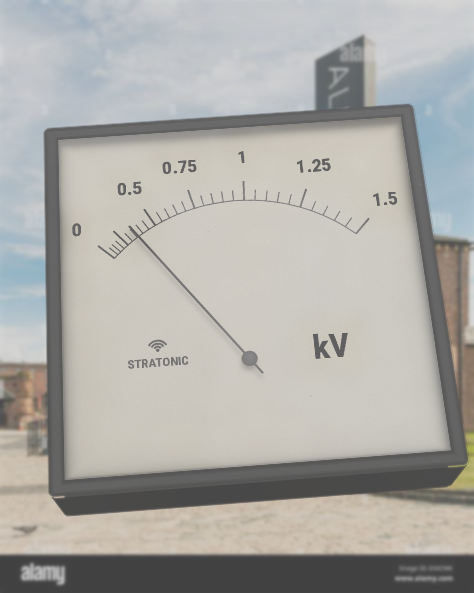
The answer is **0.35** kV
